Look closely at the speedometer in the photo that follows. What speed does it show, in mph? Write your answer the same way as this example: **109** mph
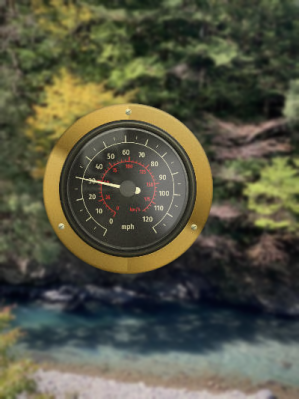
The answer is **30** mph
